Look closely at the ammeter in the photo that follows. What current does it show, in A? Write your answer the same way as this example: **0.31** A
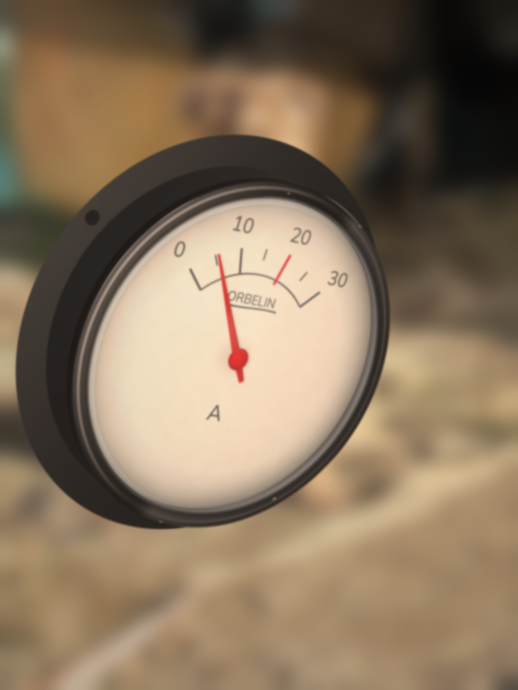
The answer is **5** A
